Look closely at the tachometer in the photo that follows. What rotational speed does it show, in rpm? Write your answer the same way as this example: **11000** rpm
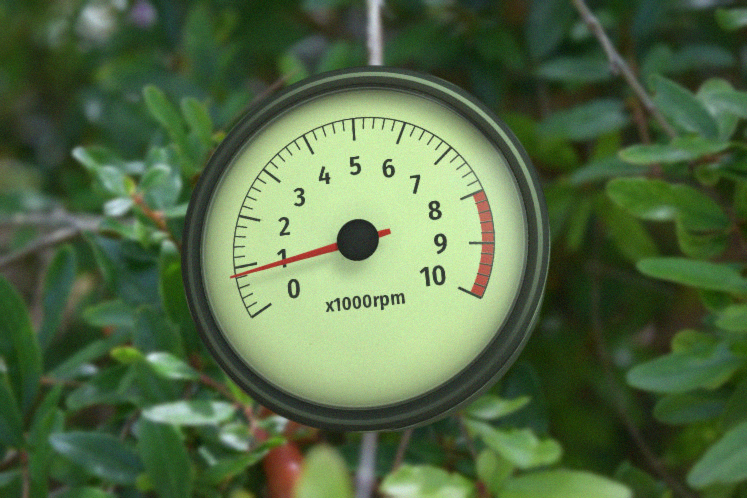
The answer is **800** rpm
